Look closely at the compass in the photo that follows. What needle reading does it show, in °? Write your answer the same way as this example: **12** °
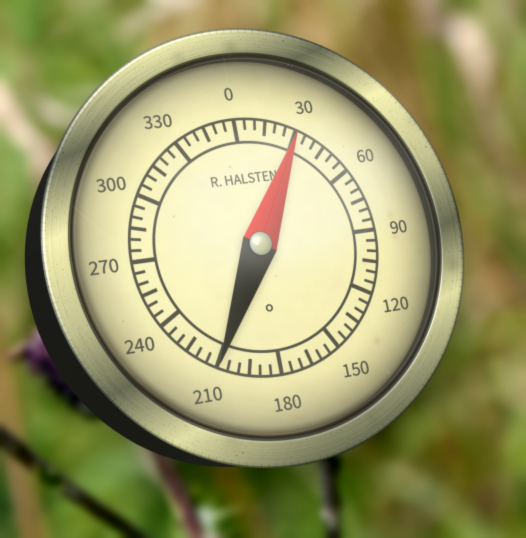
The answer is **30** °
